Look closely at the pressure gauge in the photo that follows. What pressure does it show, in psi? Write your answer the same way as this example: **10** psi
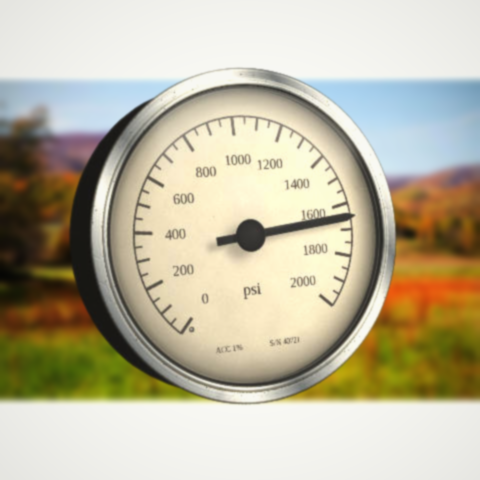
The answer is **1650** psi
